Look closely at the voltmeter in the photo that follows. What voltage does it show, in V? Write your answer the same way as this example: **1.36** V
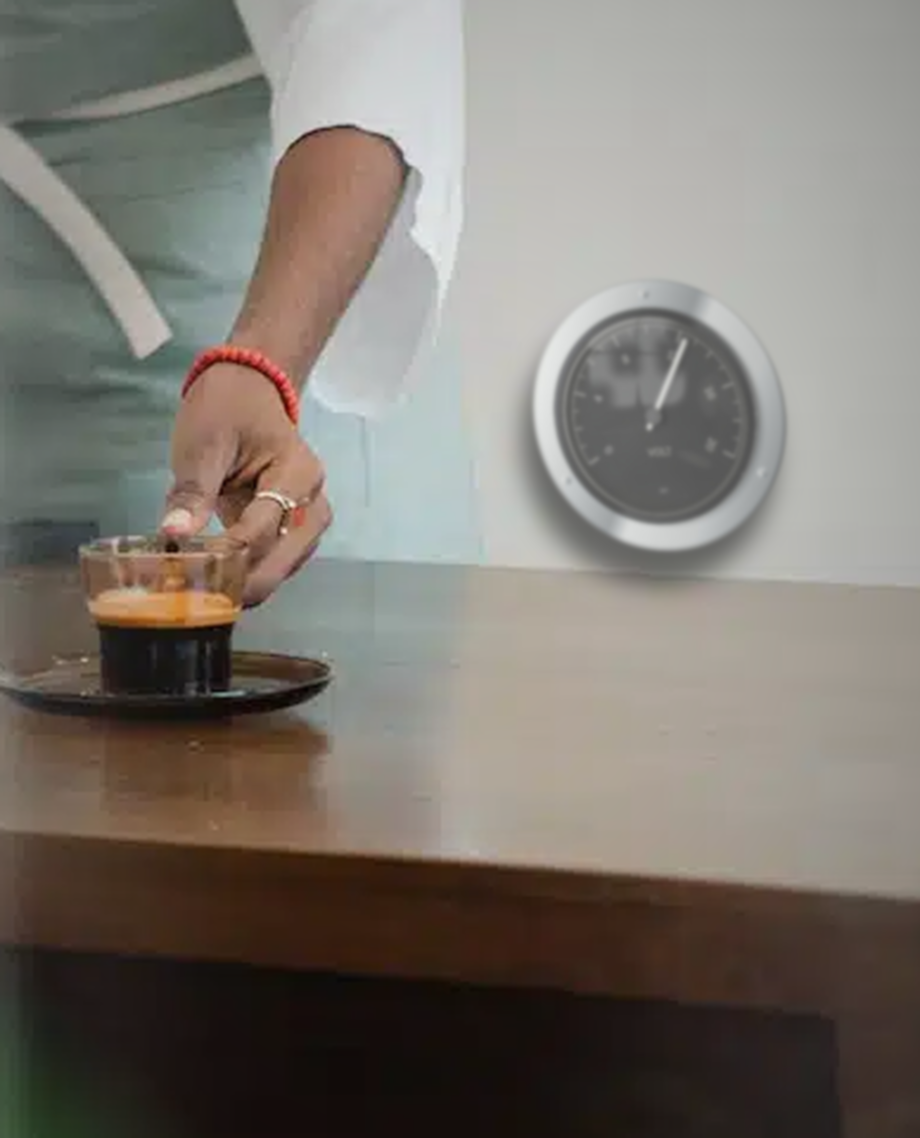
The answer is **12.5** V
